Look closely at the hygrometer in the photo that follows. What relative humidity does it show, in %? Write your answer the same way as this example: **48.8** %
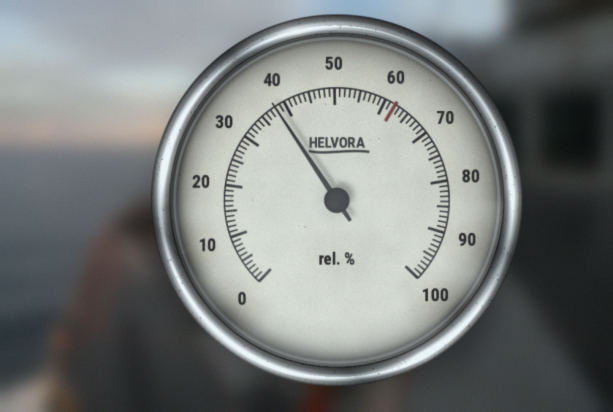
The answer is **38** %
